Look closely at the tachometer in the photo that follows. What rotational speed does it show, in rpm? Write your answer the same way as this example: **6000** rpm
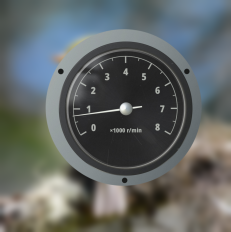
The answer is **750** rpm
